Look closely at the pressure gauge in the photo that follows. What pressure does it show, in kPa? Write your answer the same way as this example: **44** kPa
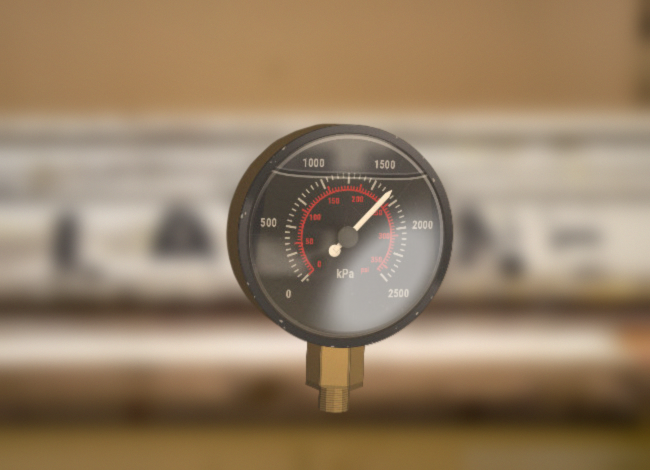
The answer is **1650** kPa
